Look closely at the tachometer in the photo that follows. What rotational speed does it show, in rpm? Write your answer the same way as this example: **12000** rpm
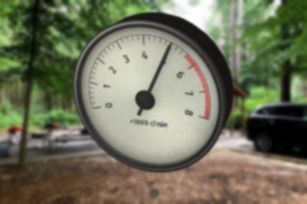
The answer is **5000** rpm
